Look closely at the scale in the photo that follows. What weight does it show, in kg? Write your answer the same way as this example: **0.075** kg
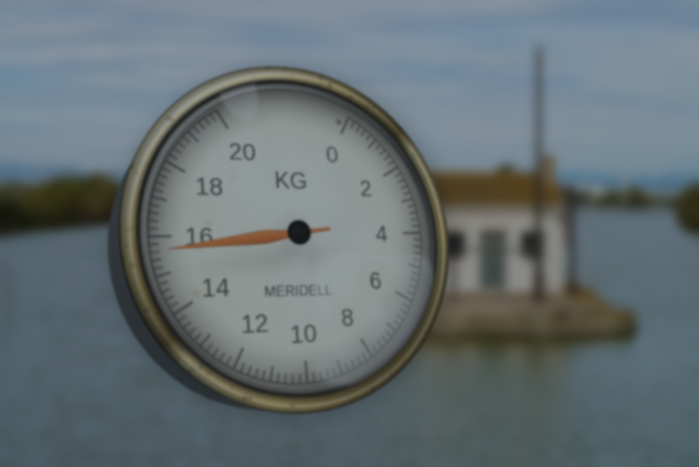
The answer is **15.6** kg
